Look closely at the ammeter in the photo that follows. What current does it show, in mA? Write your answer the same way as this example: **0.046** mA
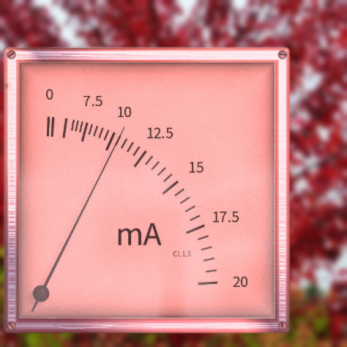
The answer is **10.5** mA
